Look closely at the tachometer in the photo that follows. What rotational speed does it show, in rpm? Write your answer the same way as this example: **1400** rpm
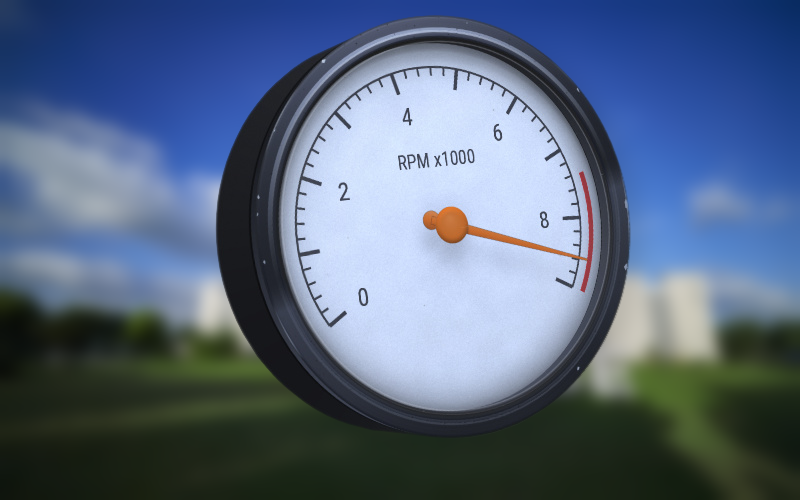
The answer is **8600** rpm
